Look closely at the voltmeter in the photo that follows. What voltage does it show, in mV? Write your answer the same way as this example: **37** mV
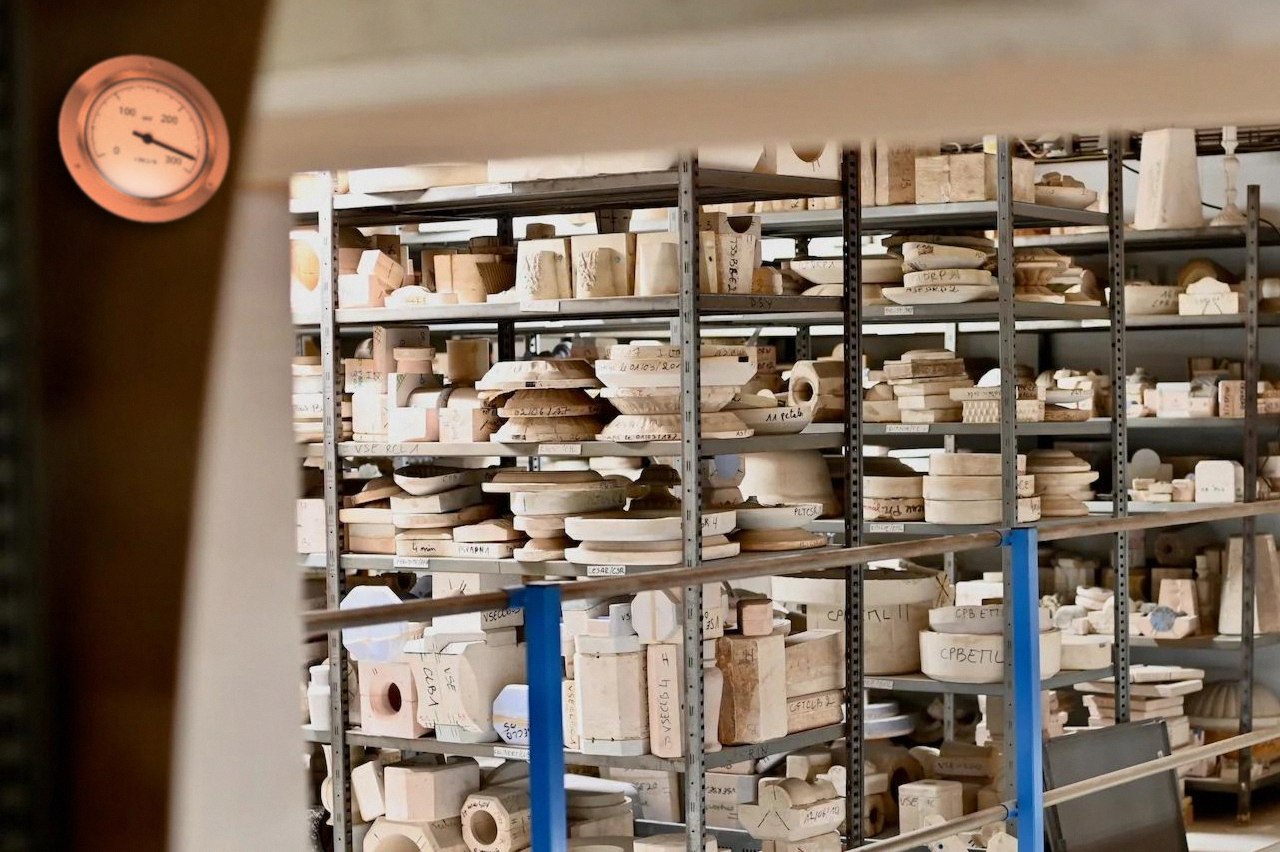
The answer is **280** mV
